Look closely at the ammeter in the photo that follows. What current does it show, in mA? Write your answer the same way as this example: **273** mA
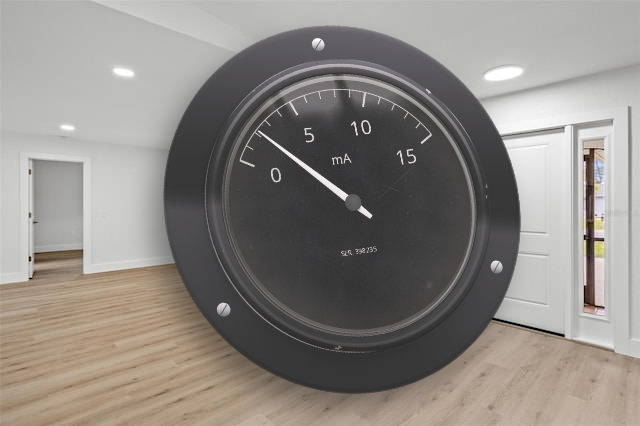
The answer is **2** mA
